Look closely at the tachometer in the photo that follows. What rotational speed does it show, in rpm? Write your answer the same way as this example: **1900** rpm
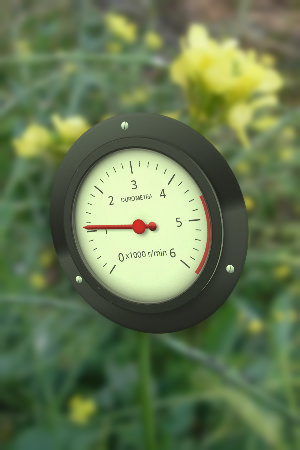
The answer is **1100** rpm
